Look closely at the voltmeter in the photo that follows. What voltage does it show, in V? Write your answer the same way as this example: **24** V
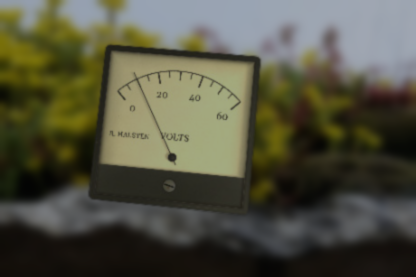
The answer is **10** V
